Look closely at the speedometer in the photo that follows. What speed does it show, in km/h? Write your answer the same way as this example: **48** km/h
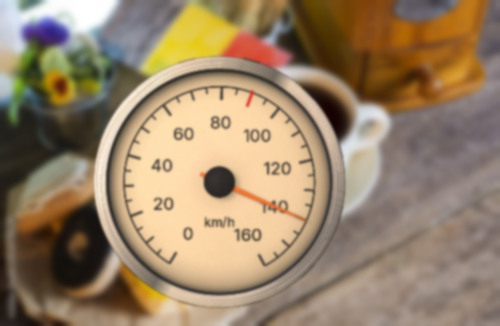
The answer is **140** km/h
